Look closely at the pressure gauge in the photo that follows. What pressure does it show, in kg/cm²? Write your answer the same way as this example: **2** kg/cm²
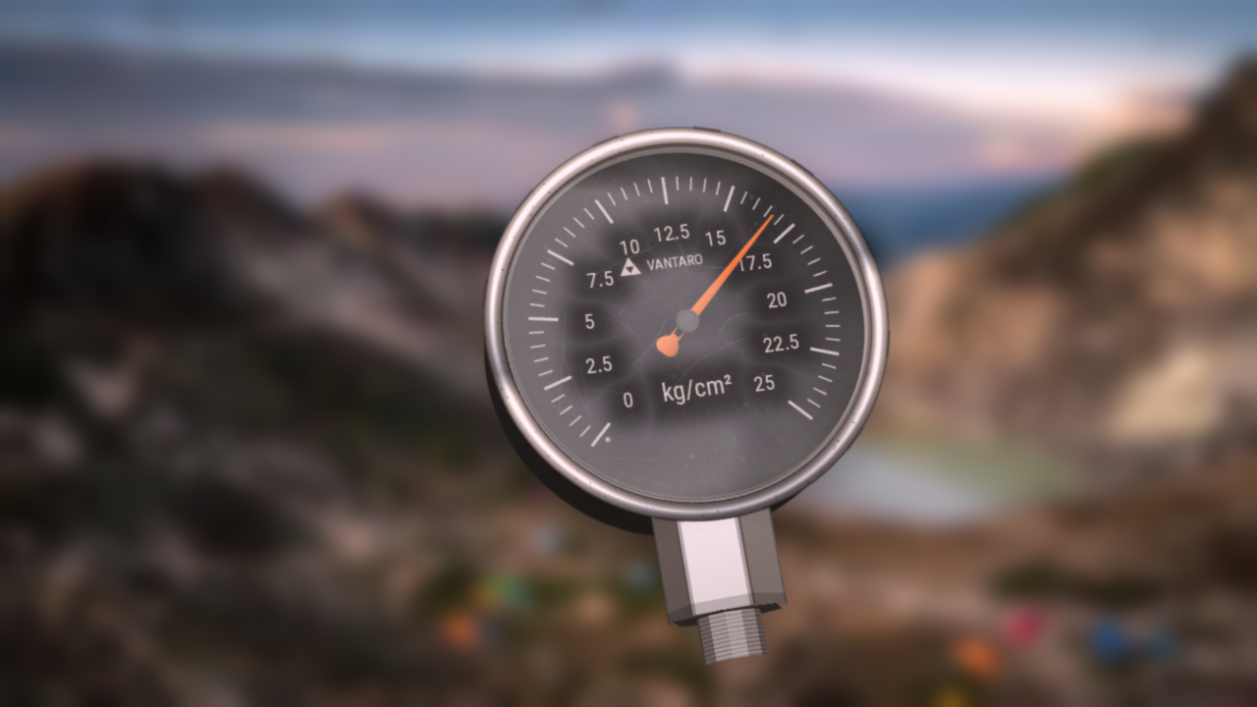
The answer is **16.75** kg/cm²
